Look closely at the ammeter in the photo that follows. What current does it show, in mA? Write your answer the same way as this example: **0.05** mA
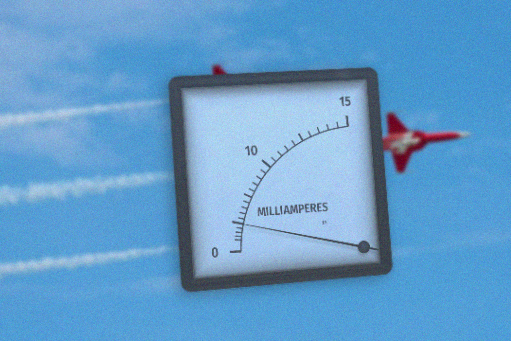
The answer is **5** mA
